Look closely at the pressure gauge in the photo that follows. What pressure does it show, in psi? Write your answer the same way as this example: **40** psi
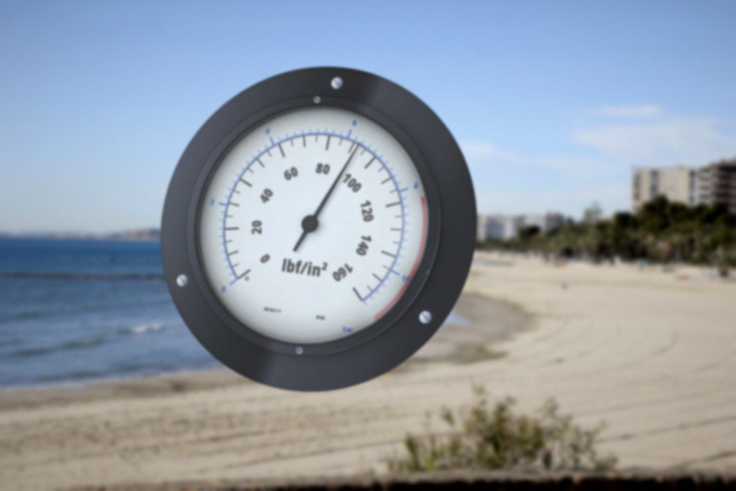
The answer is **92.5** psi
